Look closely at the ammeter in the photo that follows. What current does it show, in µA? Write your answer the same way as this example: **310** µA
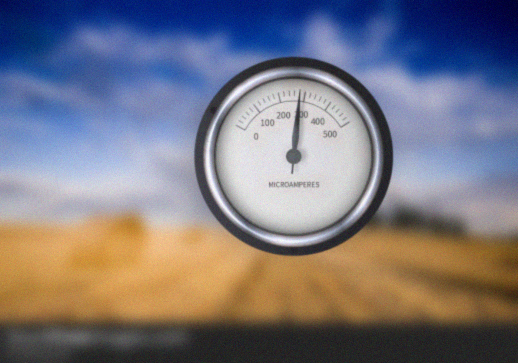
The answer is **280** µA
